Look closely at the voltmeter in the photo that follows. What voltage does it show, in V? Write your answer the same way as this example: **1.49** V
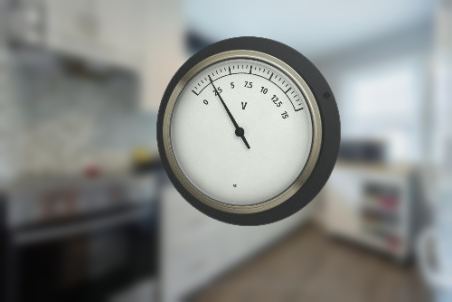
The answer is **2.5** V
